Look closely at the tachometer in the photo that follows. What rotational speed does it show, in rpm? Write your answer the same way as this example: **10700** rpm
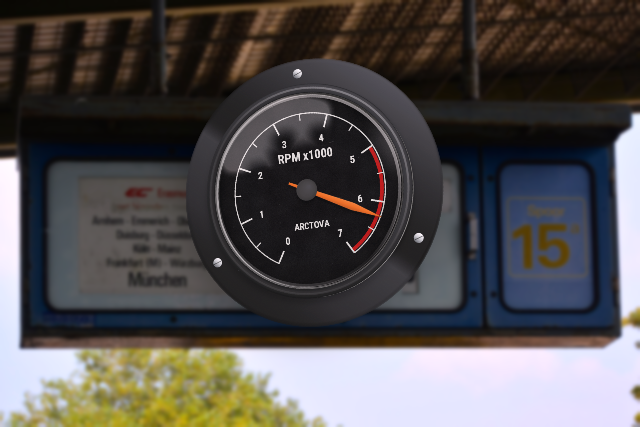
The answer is **6250** rpm
